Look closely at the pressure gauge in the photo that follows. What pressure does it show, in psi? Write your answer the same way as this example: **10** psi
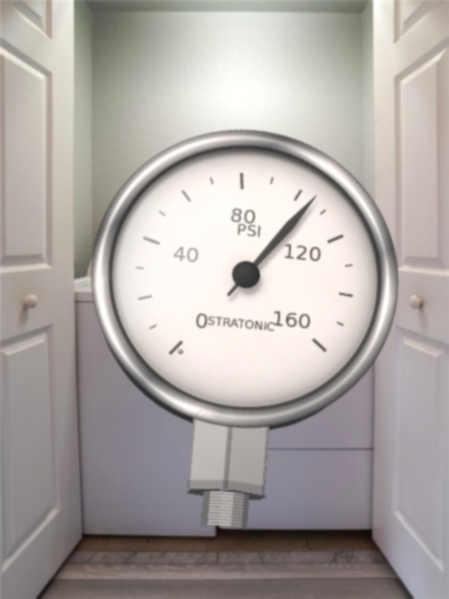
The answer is **105** psi
